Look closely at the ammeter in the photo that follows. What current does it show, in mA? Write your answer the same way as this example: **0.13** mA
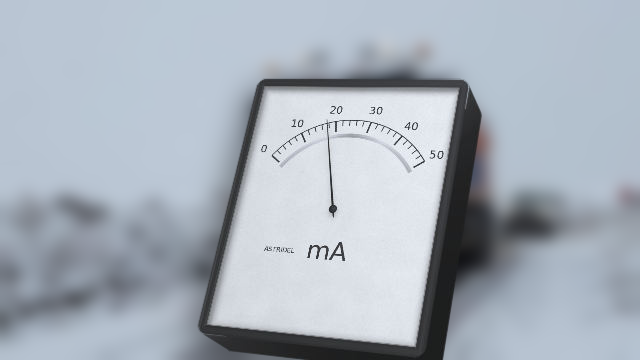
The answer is **18** mA
